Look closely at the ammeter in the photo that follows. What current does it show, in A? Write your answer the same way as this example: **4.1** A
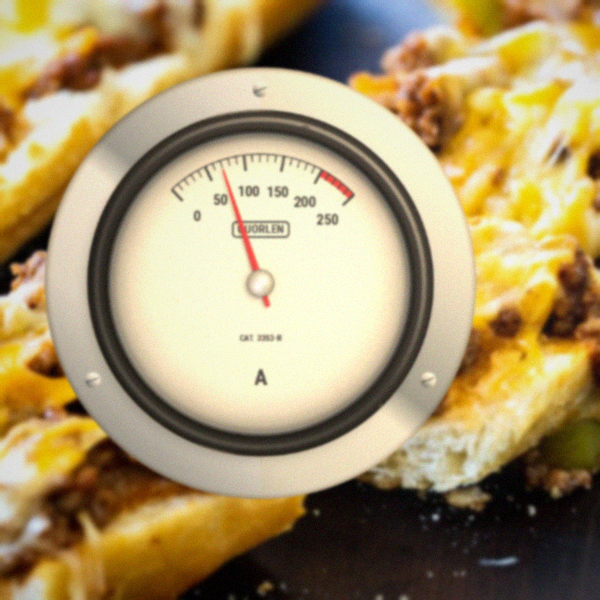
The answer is **70** A
